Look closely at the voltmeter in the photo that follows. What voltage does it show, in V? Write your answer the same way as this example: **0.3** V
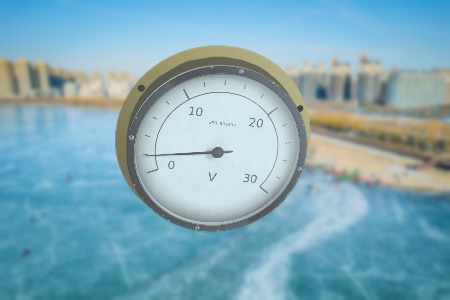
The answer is **2** V
